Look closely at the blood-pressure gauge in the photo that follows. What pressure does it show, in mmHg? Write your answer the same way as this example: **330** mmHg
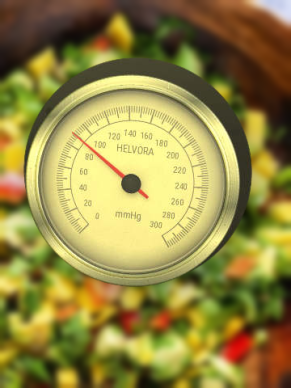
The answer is **90** mmHg
